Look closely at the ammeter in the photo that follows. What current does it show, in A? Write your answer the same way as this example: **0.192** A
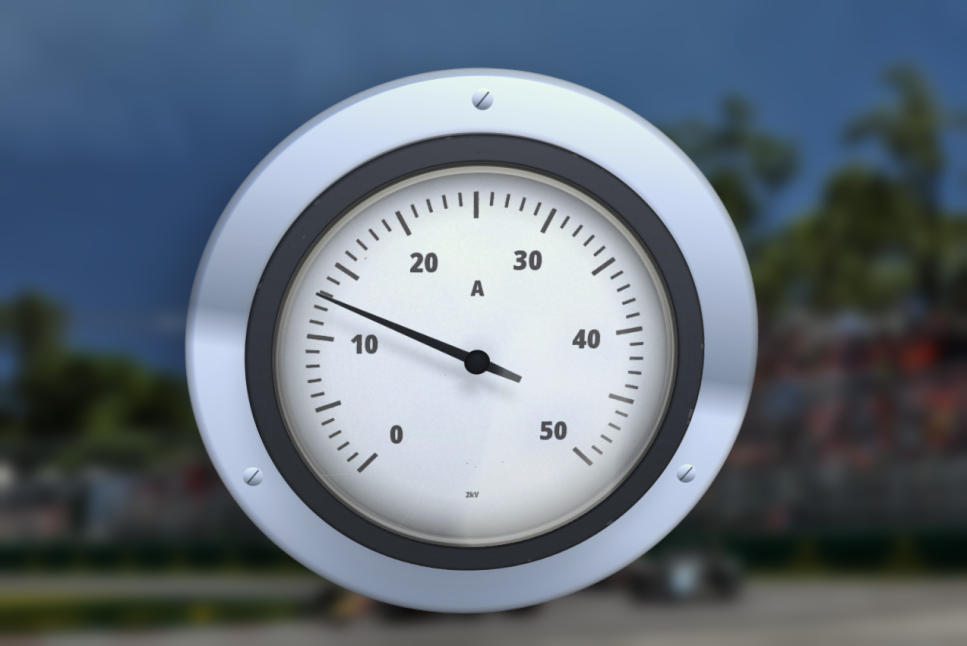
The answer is **13** A
